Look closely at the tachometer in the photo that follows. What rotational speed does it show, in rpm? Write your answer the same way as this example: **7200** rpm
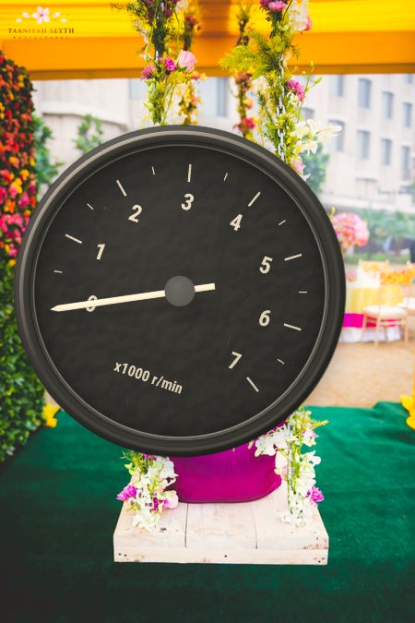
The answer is **0** rpm
